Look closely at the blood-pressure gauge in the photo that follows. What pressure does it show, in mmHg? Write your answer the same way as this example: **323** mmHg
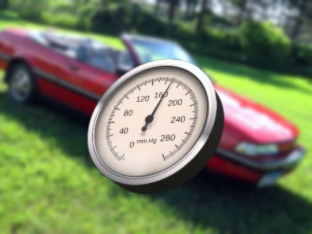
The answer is **170** mmHg
